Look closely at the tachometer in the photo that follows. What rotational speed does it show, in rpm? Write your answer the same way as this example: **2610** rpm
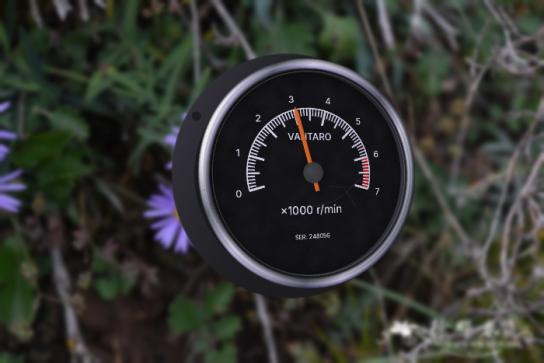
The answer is **3000** rpm
